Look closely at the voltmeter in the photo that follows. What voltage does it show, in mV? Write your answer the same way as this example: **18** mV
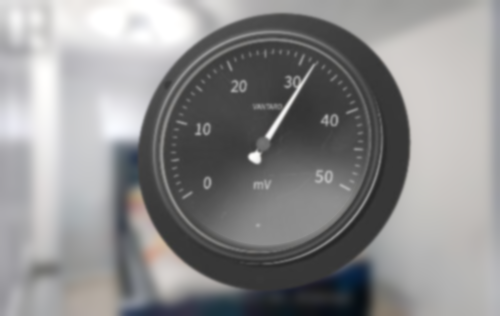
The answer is **32** mV
